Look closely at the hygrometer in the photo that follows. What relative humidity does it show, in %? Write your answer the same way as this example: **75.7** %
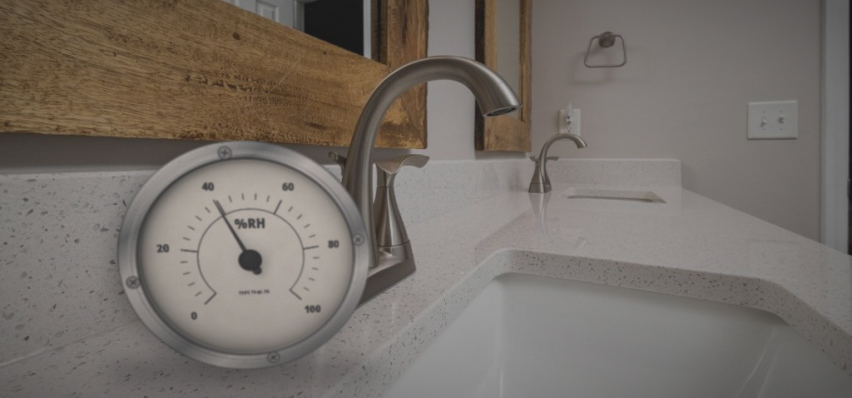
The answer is **40** %
